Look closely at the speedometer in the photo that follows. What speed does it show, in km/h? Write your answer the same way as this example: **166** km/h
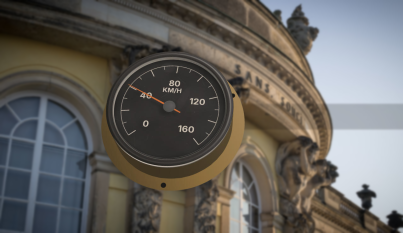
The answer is **40** km/h
